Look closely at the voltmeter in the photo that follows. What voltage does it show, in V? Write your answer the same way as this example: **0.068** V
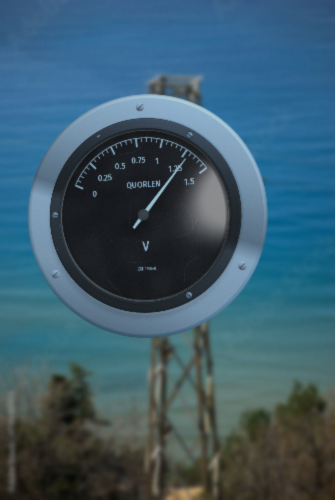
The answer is **1.3** V
